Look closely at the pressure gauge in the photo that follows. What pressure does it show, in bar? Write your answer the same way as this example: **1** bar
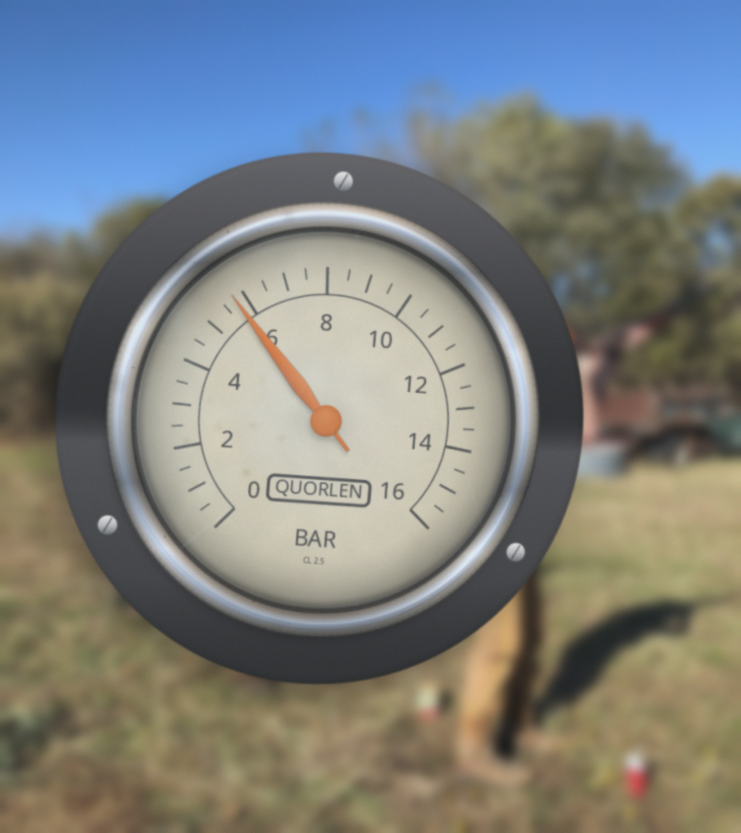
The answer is **5.75** bar
